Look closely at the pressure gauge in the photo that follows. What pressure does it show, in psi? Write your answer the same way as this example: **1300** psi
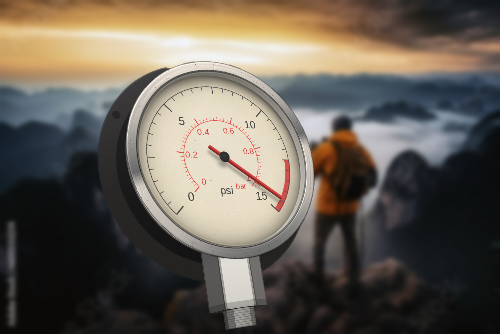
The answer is **14.5** psi
